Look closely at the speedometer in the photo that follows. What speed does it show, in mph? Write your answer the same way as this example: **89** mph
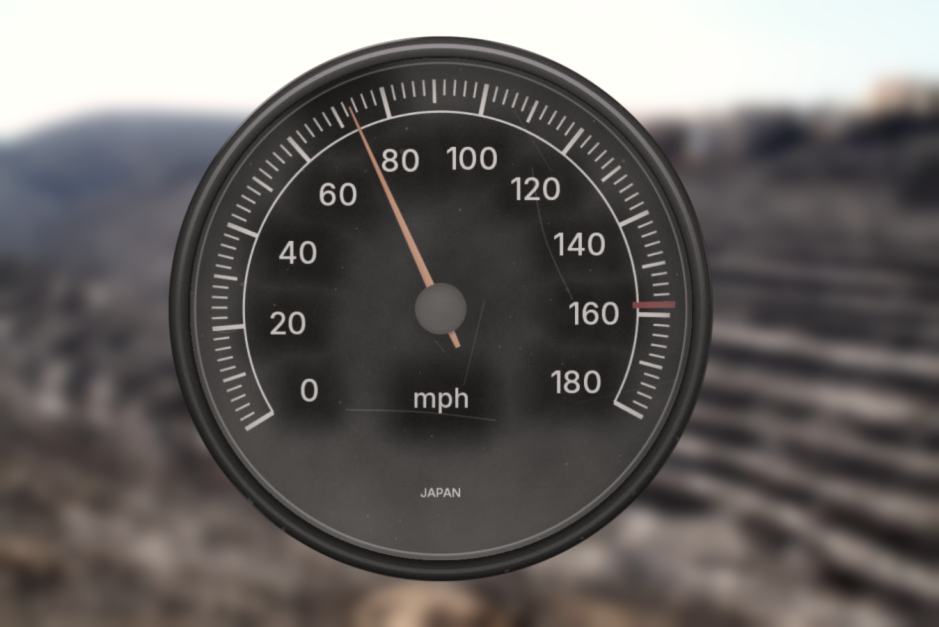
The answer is **73** mph
